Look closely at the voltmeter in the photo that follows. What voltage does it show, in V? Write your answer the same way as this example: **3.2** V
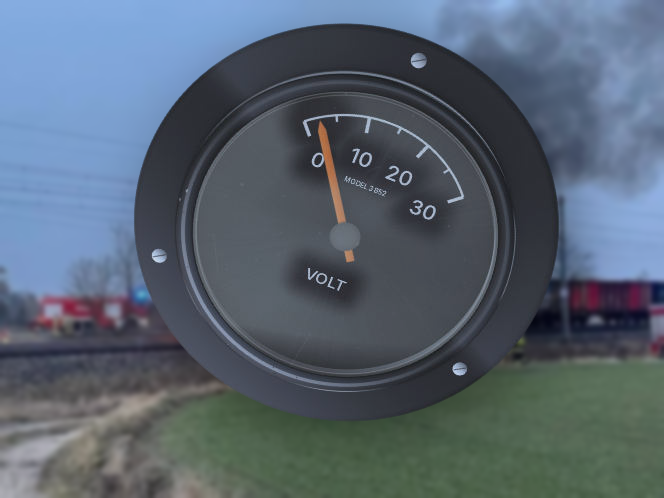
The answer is **2.5** V
